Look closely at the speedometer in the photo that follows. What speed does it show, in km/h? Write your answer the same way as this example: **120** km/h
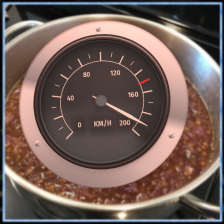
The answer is **190** km/h
